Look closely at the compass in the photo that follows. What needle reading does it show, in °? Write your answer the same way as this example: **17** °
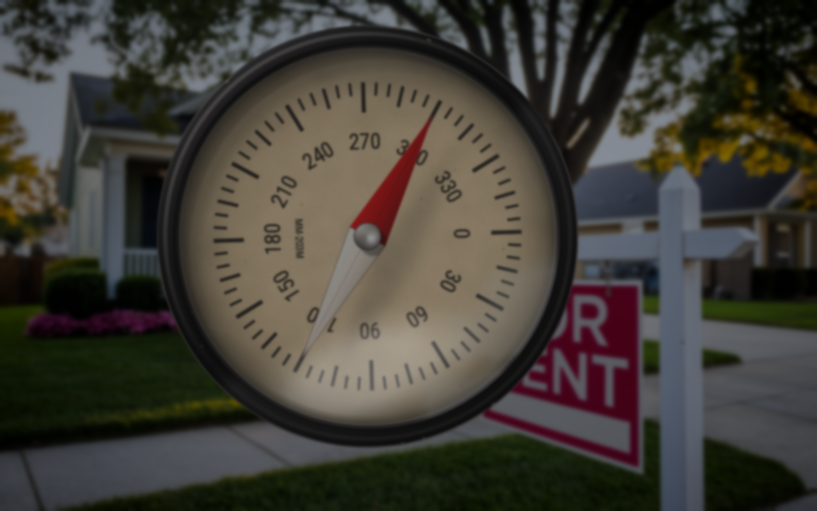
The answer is **300** °
